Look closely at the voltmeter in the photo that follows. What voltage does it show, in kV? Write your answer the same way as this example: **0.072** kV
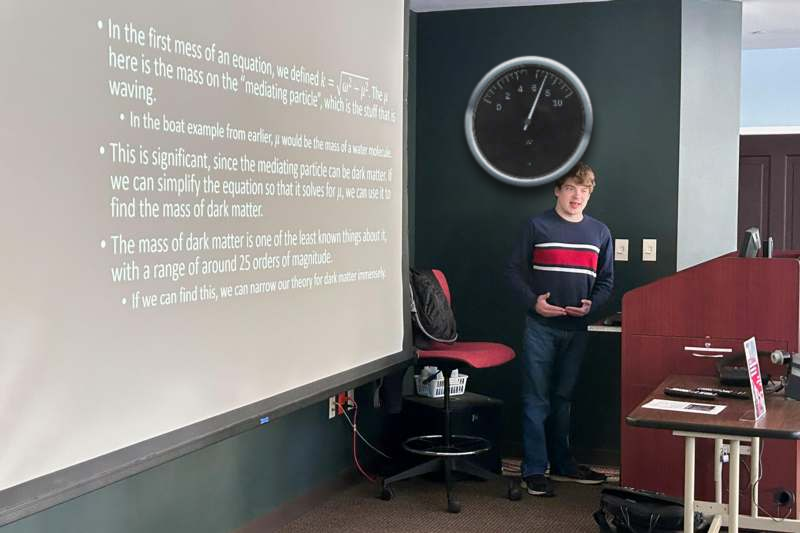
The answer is **7** kV
